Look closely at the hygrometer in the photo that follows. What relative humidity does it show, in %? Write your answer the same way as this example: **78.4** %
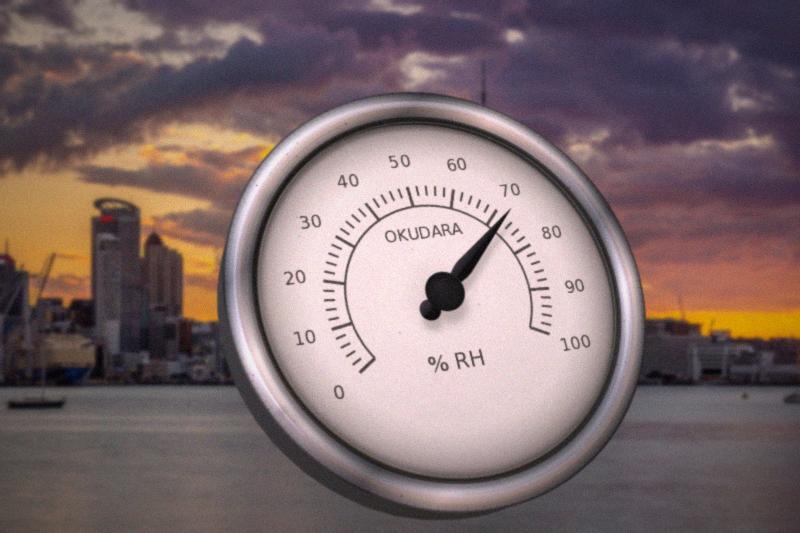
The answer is **72** %
